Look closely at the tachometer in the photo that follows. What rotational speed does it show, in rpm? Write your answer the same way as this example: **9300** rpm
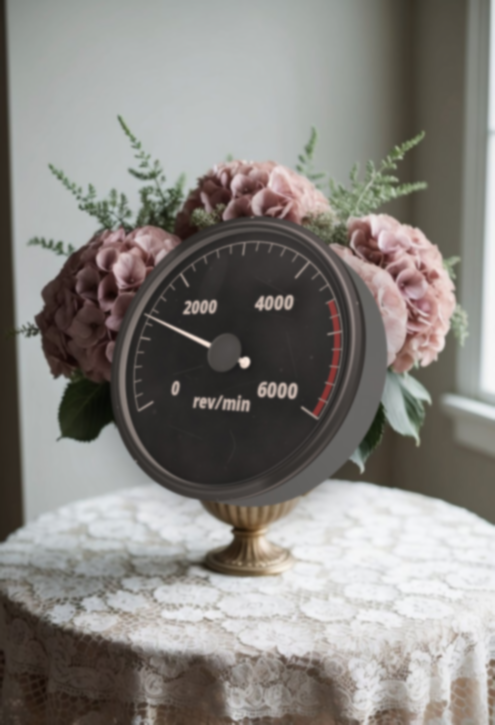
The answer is **1300** rpm
